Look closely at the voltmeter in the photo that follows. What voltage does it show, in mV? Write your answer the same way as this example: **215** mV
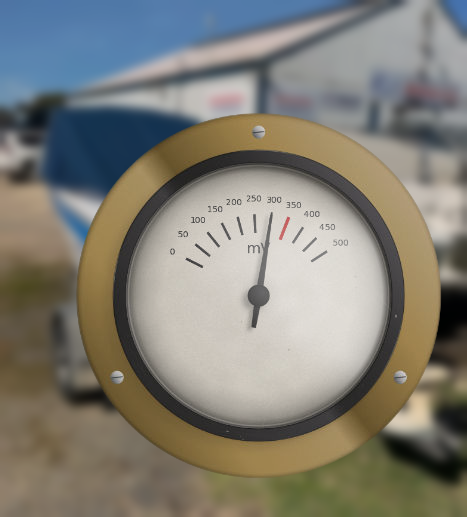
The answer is **300** mV
